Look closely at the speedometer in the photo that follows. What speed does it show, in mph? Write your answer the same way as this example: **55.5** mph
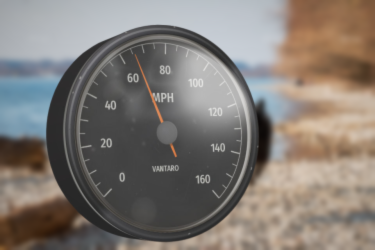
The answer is **65** mph
